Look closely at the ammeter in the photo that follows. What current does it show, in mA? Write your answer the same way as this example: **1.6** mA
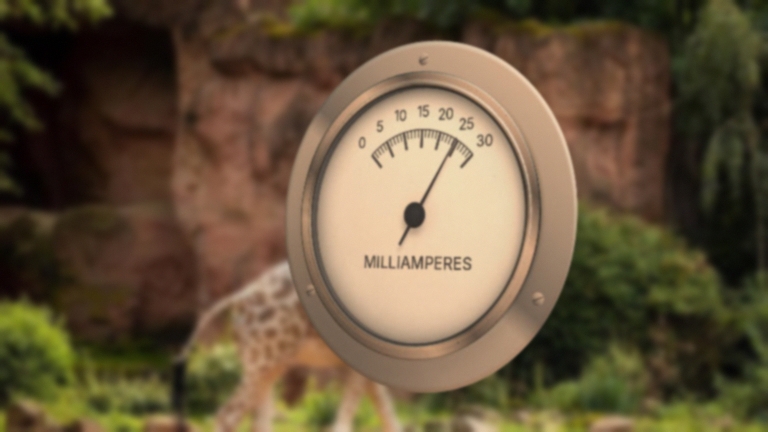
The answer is **25** mA
